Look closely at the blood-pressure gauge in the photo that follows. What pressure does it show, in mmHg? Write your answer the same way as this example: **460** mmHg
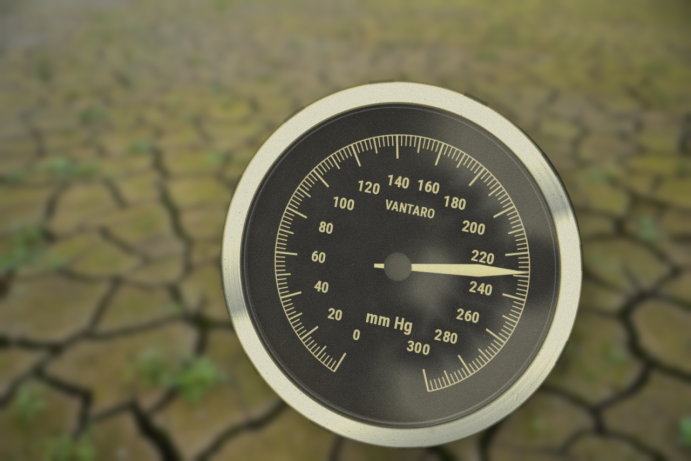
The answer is **228** mmHg
